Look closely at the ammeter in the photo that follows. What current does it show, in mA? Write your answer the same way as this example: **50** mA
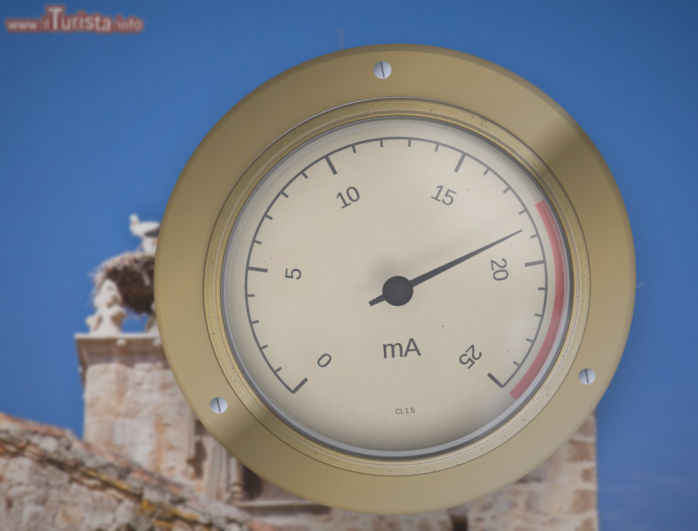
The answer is **18.5** mA
